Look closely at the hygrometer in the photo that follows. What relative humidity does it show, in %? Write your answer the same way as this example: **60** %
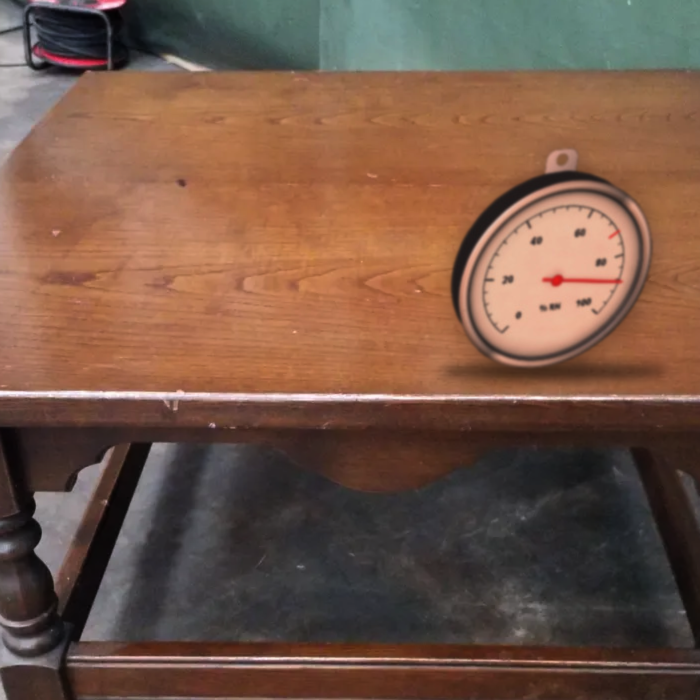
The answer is **88** %
